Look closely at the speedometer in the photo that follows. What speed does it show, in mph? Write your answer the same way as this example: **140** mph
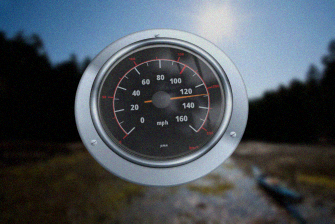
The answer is **130** mph
